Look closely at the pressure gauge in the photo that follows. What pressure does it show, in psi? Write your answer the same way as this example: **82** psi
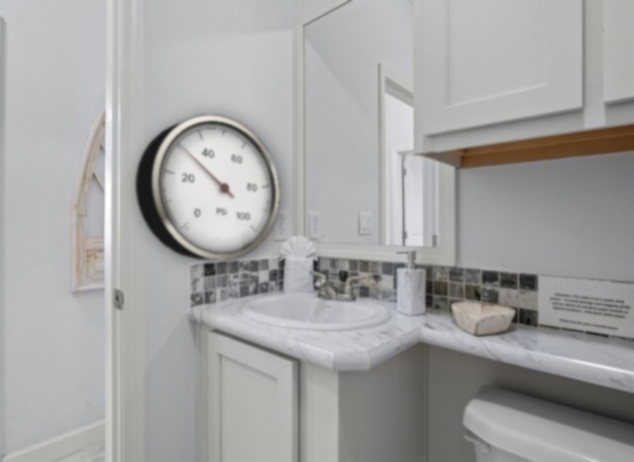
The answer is **30** psi
